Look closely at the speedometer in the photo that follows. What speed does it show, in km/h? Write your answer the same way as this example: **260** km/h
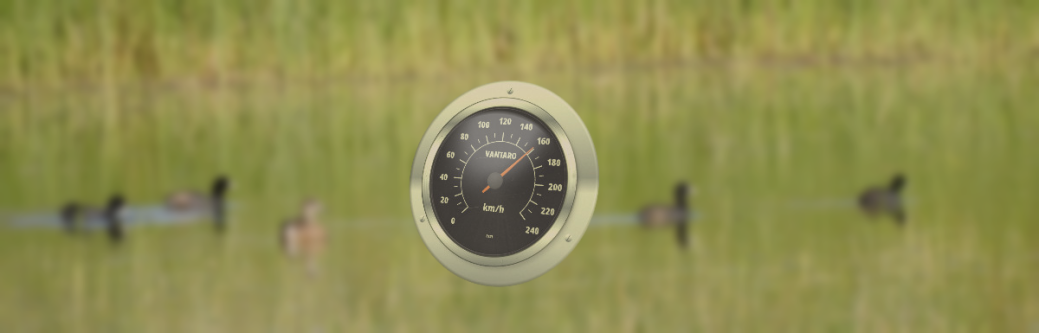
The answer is **160** km/h
